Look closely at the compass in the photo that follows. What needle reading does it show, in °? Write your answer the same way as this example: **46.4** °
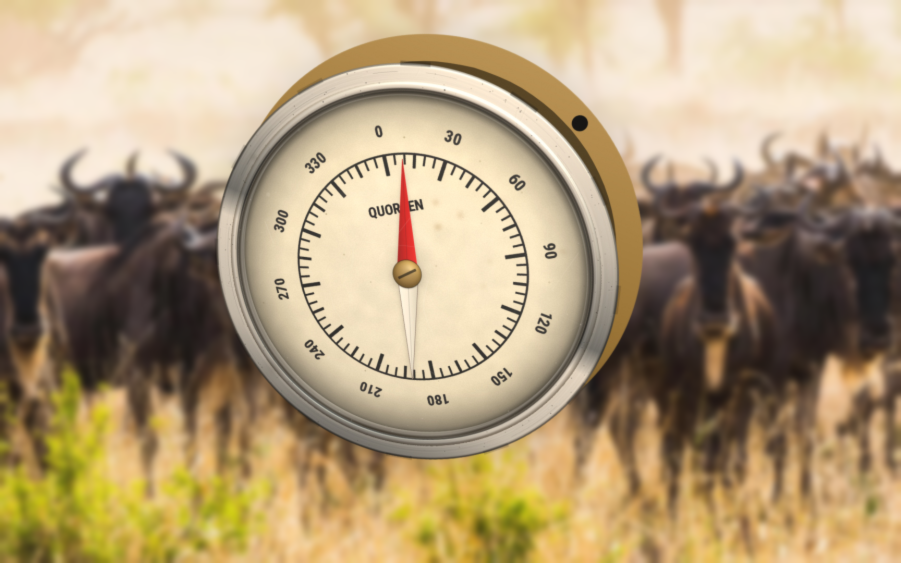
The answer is **10** °
